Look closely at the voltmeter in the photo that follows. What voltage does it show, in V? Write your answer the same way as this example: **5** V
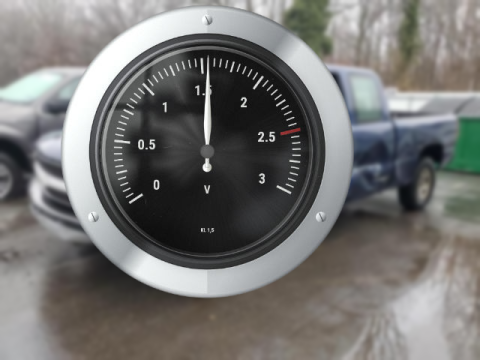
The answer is **1.55** V
